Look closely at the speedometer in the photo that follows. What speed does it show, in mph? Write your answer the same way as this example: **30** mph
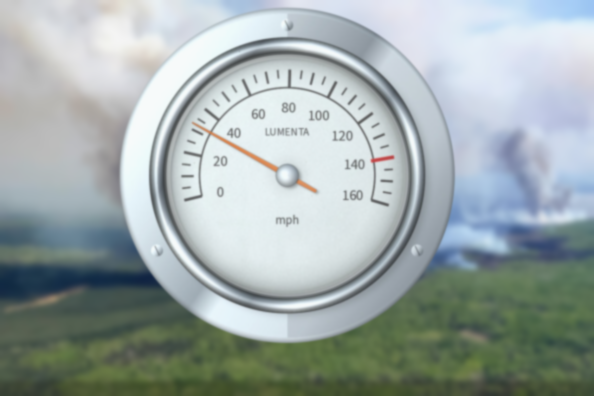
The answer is **32.5** mph
